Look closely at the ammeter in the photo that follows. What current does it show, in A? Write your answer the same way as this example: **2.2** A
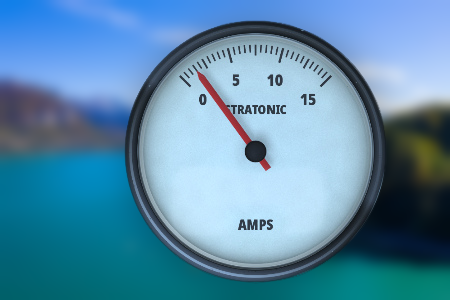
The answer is **1.5** A
